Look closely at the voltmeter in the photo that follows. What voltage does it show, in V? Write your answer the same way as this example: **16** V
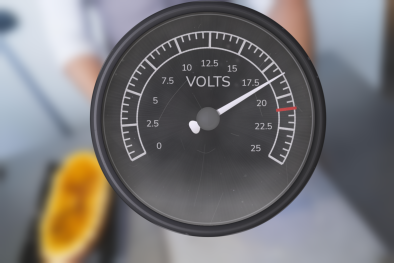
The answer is **18.5** V
